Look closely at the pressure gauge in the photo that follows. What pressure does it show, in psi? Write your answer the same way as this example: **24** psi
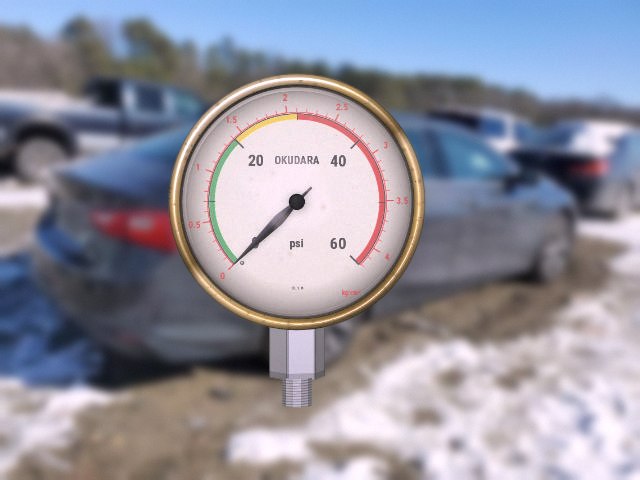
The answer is **0** psi
